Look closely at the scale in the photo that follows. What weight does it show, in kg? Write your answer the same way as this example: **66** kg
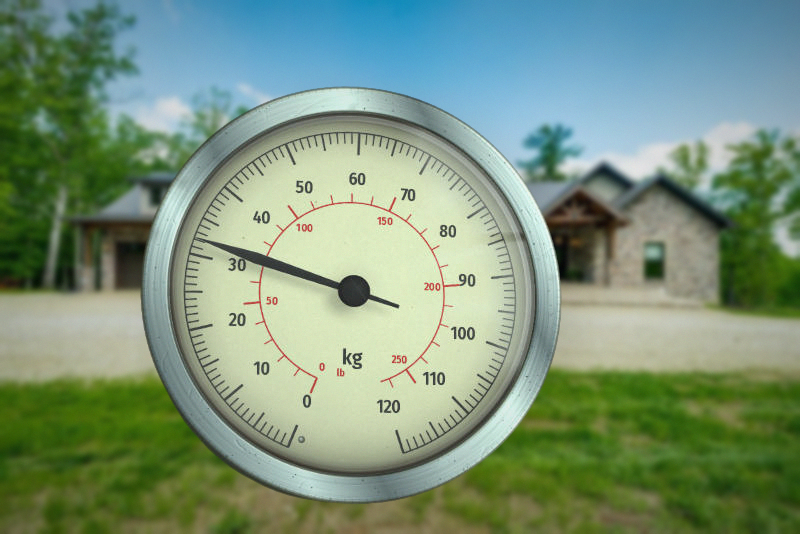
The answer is **32** kg
